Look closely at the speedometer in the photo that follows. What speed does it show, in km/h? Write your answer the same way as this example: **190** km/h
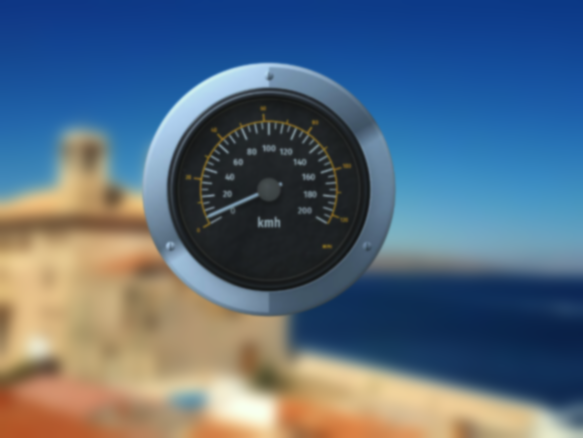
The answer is **5** km/h
